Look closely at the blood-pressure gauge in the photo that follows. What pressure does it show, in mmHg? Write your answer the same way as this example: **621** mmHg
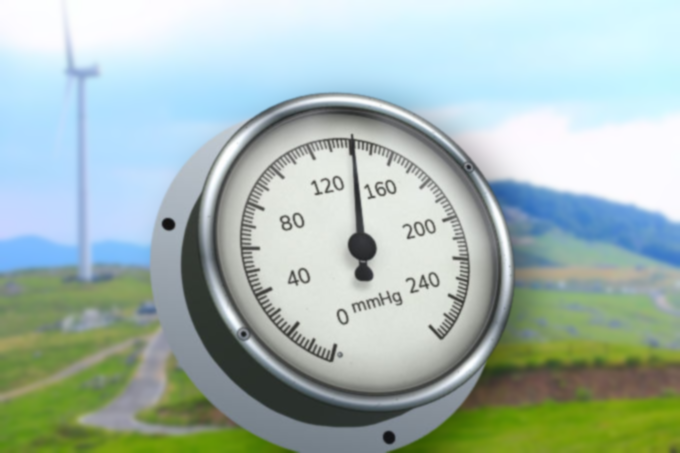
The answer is **140** mmHg
